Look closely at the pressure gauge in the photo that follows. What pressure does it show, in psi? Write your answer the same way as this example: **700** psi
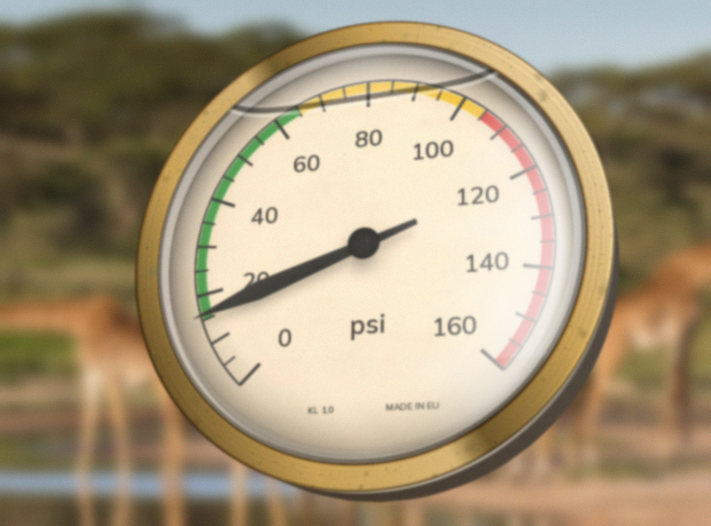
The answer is **15** psi
